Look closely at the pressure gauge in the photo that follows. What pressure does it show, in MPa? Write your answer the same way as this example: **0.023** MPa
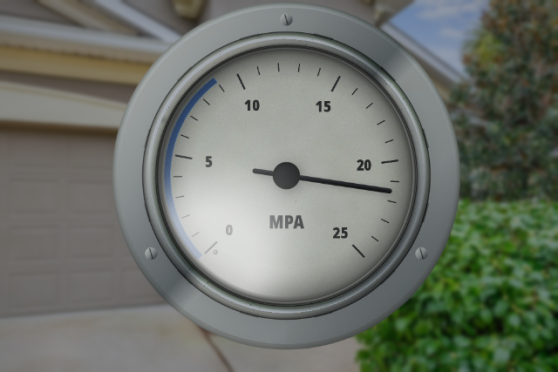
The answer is **21.5** MPa
